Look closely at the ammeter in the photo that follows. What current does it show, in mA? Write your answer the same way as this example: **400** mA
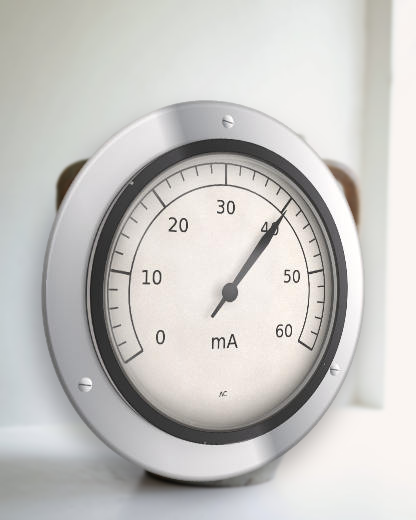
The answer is **40** mA
